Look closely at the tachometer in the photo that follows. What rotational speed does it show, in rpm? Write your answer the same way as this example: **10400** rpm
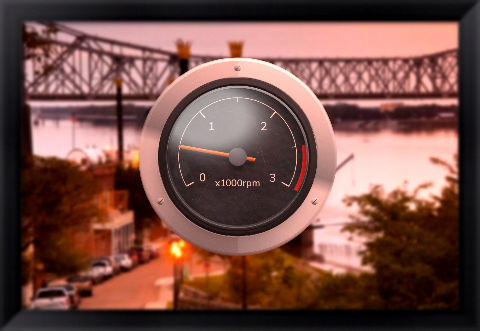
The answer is **500** rpm
